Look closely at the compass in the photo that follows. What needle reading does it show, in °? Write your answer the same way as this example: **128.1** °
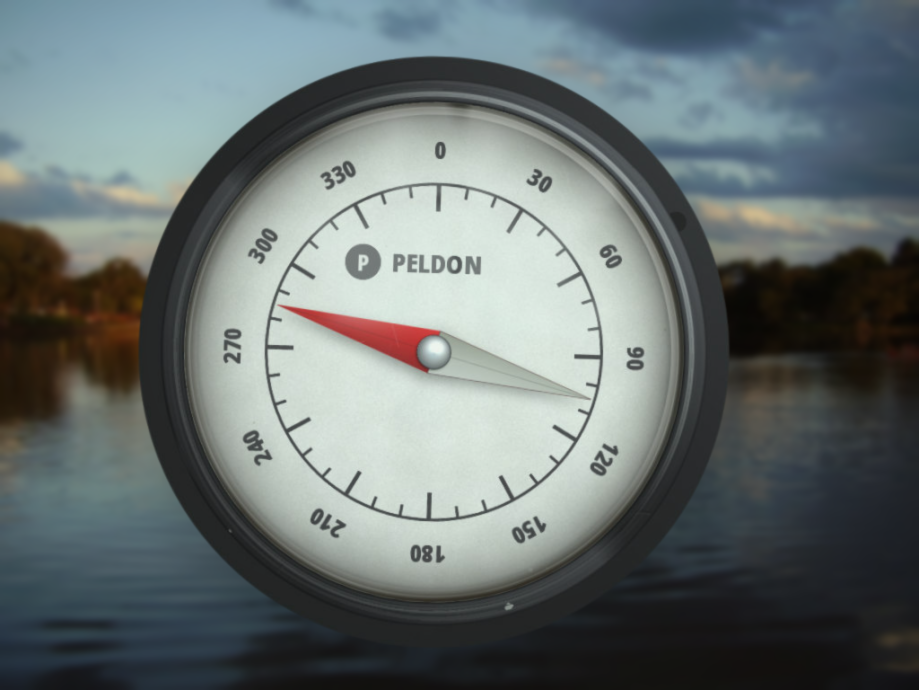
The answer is **285** °
